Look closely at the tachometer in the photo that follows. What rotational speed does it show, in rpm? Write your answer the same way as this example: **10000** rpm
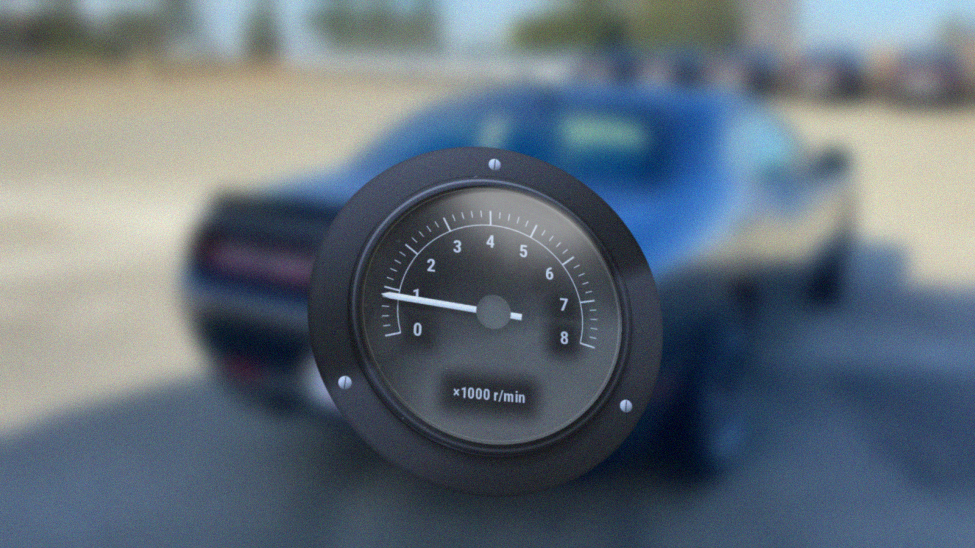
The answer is **800** rpm
